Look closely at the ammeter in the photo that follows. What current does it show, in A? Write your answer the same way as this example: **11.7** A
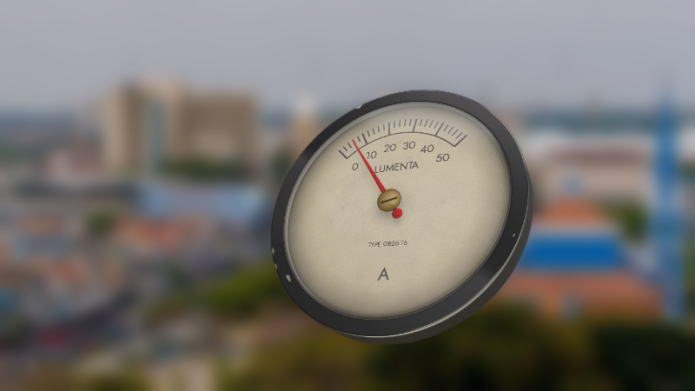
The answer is **6** A
